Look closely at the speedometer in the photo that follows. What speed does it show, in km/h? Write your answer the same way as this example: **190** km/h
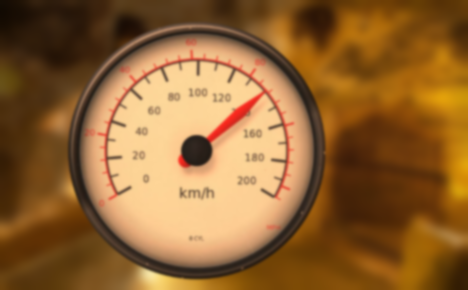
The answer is **140** km/h
